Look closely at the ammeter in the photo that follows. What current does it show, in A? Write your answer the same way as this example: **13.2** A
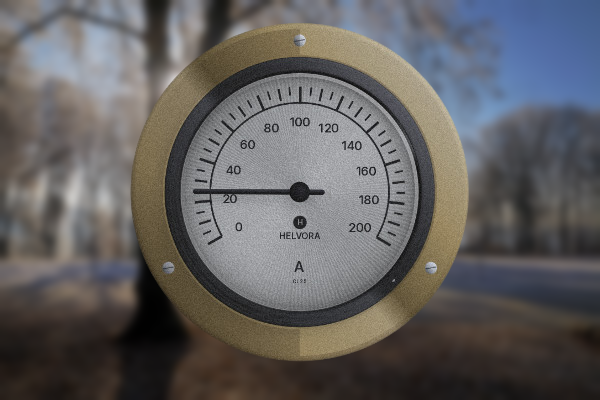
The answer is **25** A
